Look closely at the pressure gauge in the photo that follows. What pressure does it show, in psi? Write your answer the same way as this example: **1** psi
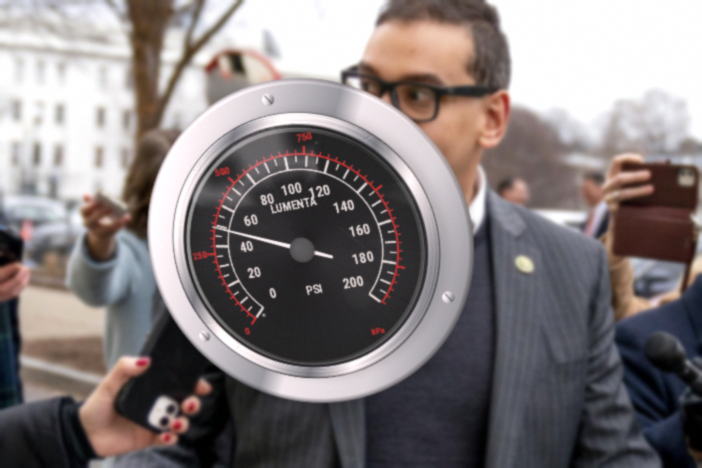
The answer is **50** psi
